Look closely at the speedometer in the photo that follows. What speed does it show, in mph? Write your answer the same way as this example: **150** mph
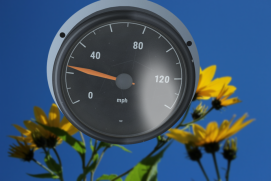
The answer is **25** mph
